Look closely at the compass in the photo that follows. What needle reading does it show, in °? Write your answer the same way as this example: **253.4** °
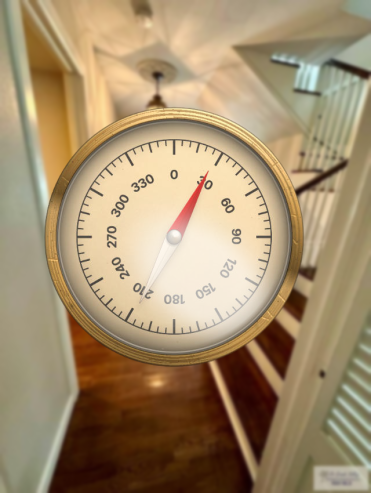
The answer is **27.5** °
